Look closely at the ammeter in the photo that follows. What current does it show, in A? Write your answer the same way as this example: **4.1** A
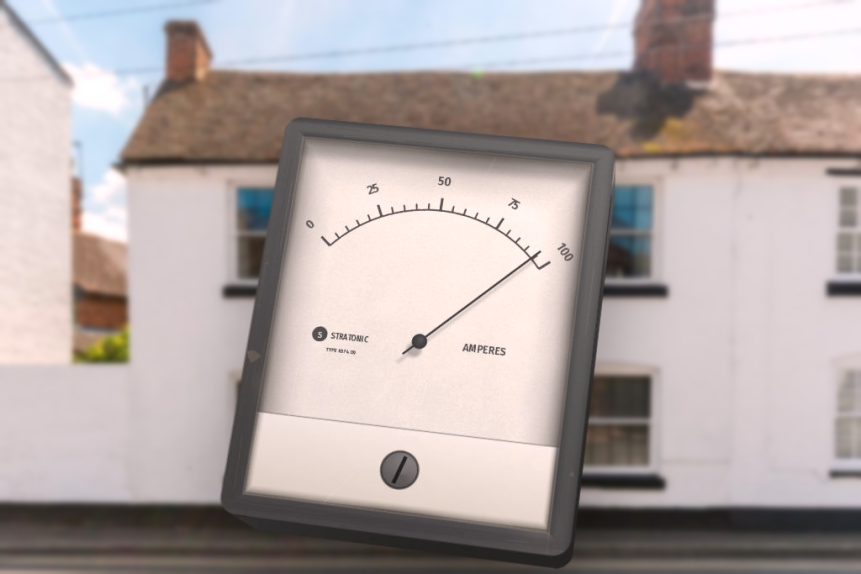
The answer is **95** A
